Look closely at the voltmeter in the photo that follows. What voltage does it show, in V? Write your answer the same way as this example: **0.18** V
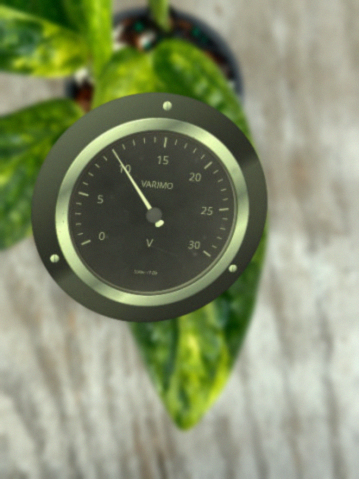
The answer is **10** V
